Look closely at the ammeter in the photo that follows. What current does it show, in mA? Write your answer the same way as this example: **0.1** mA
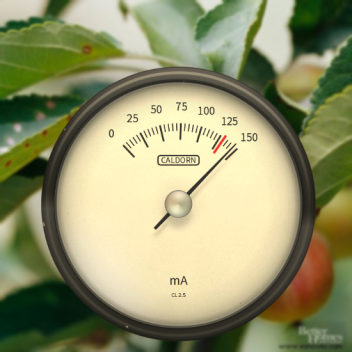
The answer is **145** mA
